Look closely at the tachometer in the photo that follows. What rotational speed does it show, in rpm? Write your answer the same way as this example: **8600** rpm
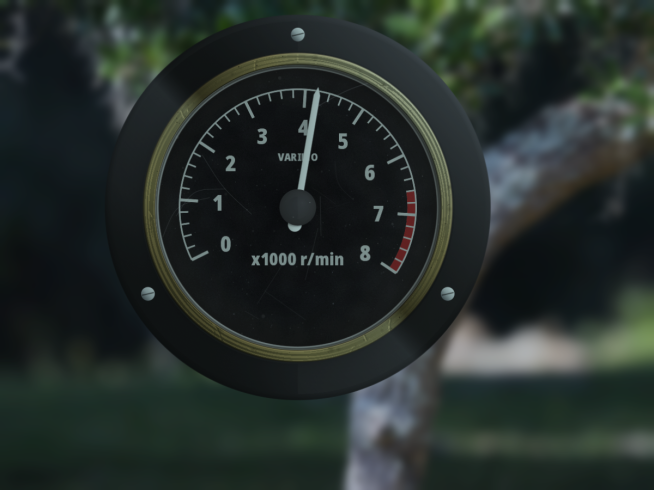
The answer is **4200** rpm
